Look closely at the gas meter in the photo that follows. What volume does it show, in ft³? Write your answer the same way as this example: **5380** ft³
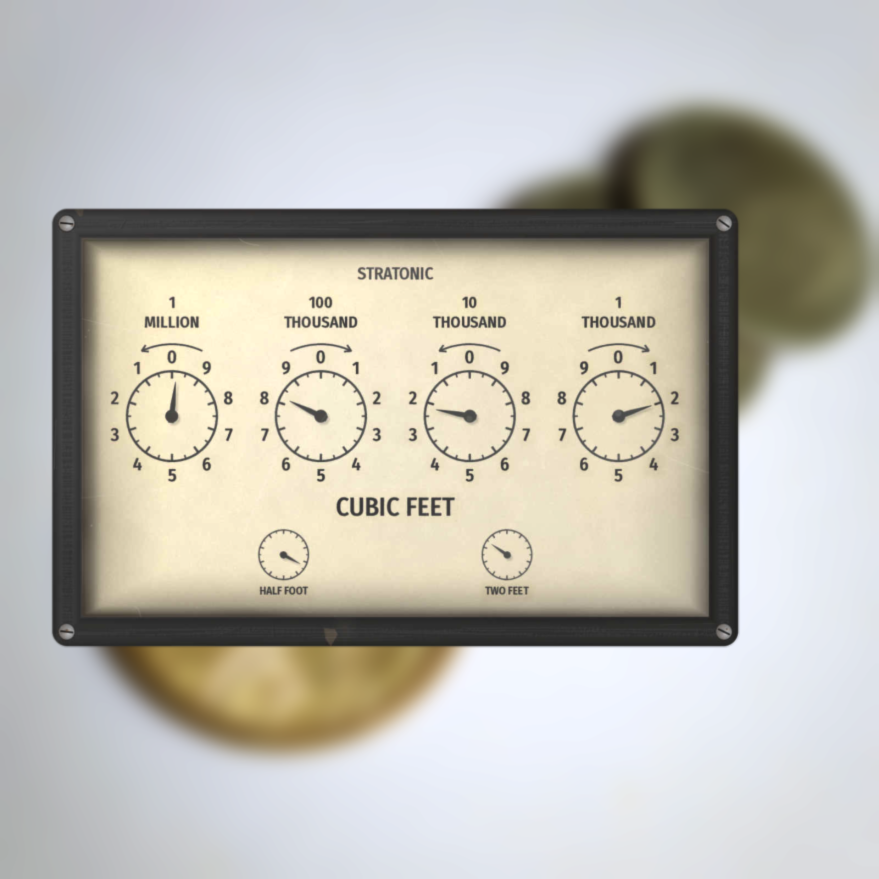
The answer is **982200** ft³
